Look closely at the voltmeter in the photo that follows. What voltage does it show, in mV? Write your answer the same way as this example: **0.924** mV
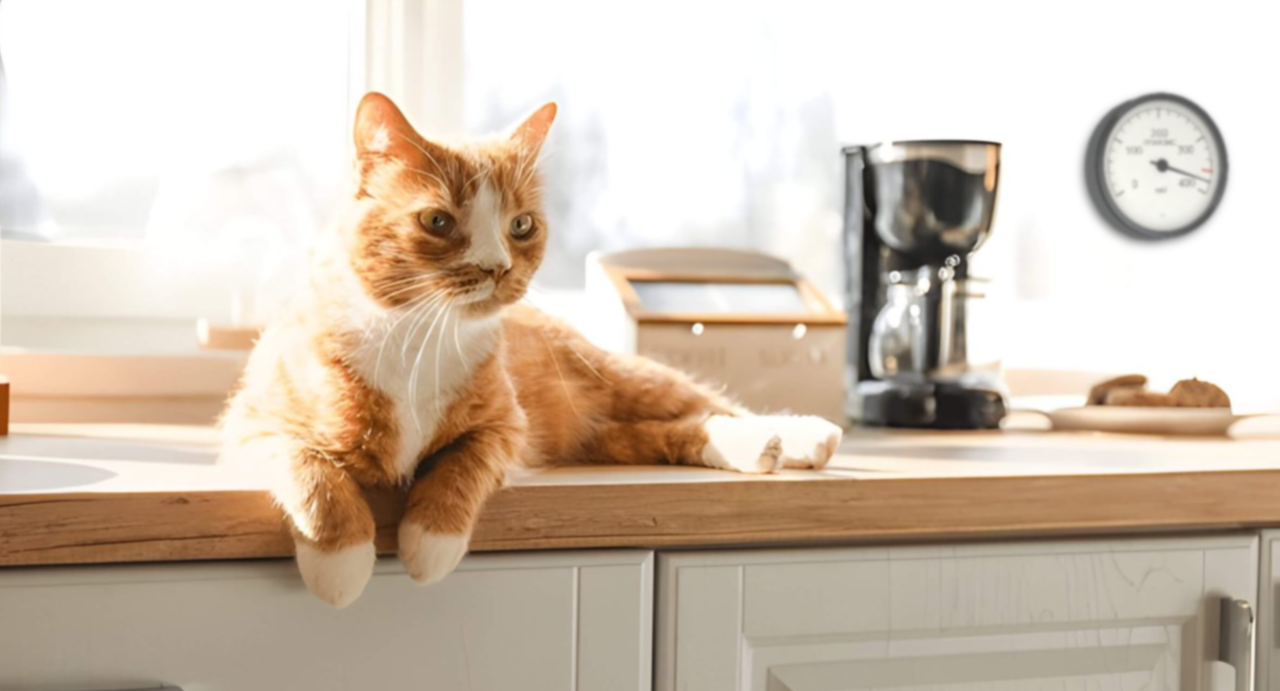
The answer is **380** mV
